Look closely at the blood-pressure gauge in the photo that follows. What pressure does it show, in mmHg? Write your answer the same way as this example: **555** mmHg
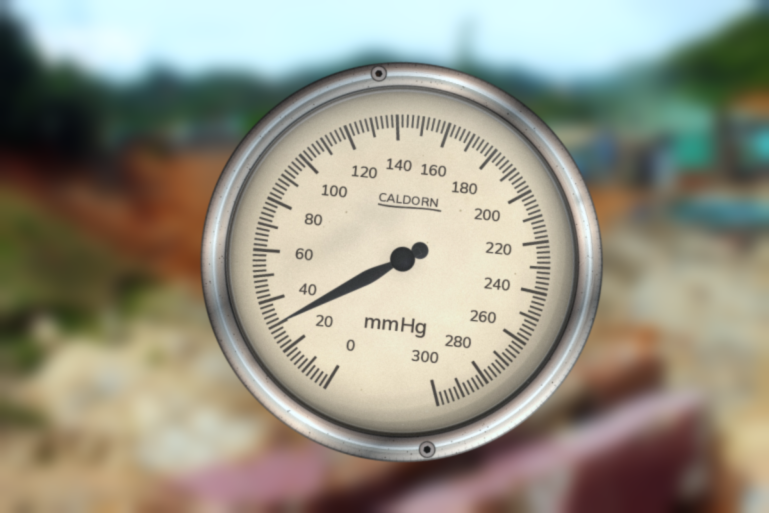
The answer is **30** mmHg
